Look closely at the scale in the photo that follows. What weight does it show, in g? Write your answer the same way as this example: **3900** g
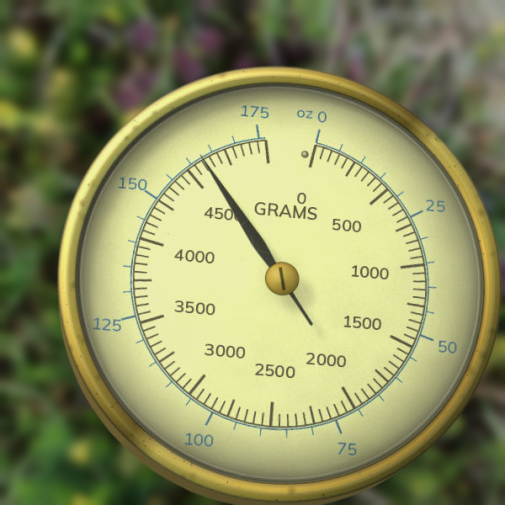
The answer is **4600** g
